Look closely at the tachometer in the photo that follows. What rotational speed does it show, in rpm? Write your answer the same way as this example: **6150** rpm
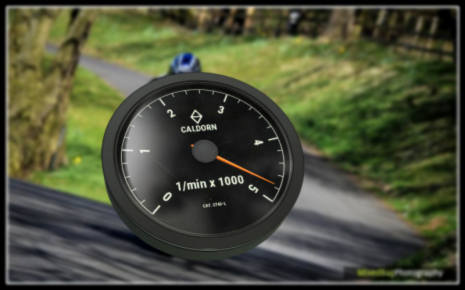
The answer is **4800** rpm
